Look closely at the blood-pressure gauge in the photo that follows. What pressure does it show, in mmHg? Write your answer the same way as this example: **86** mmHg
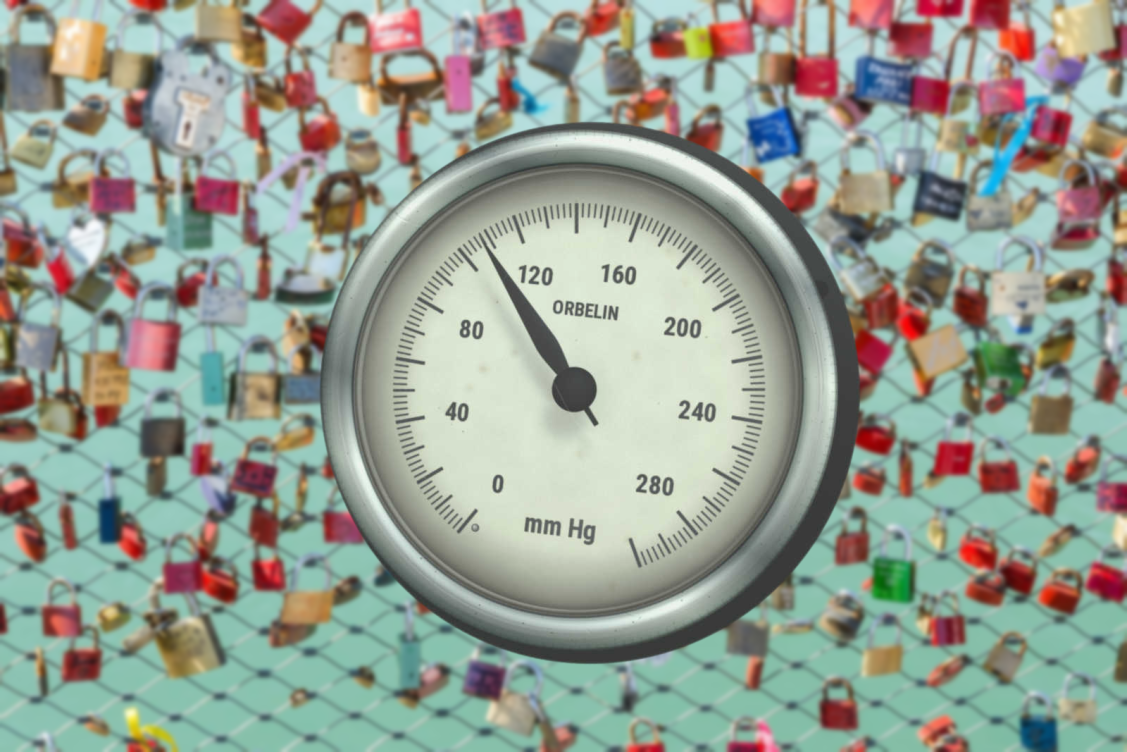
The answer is **108** mmHg
